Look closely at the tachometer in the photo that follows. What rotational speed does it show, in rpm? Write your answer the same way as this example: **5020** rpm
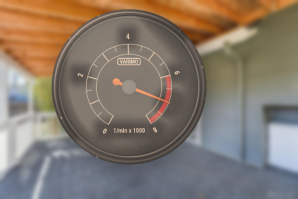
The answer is **7000** rpm
